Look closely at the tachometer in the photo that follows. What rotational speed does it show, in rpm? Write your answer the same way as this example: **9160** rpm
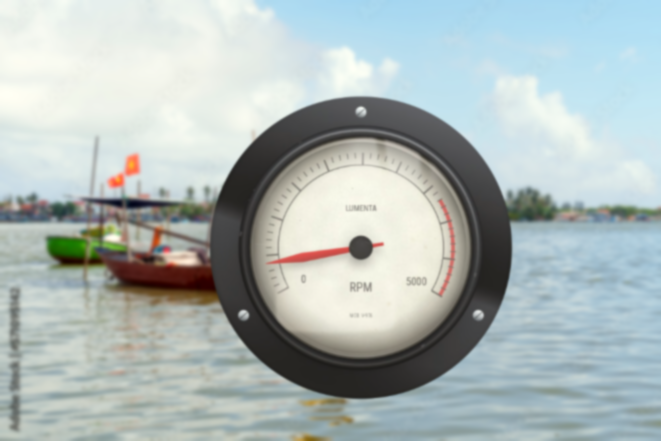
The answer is **400** rpm
